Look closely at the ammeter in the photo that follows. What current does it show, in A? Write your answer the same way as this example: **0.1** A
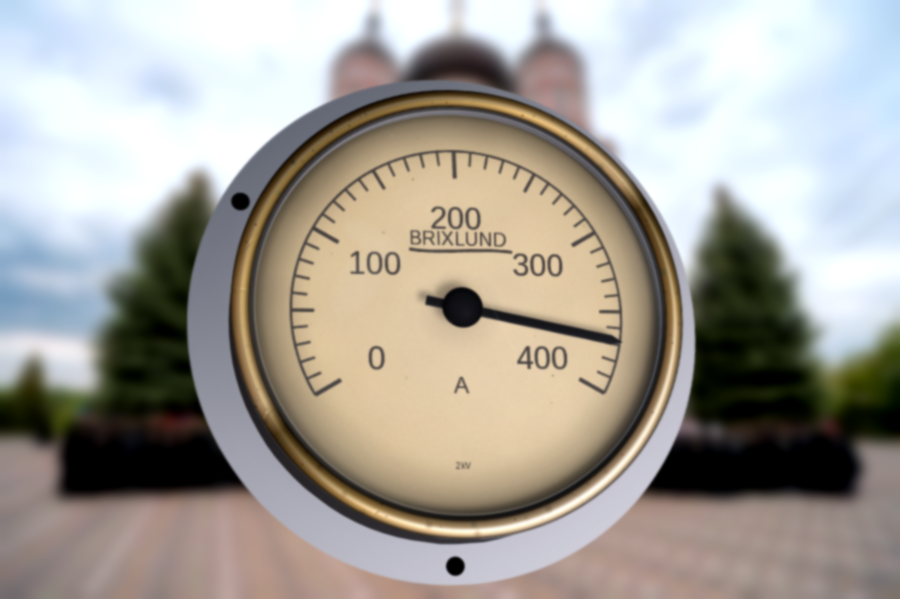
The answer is **370** A
